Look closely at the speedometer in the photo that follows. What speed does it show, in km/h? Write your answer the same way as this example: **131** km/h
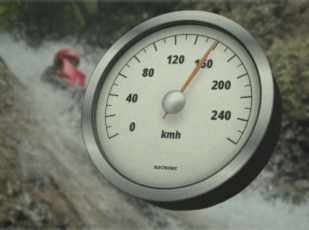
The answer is **160** km/h
